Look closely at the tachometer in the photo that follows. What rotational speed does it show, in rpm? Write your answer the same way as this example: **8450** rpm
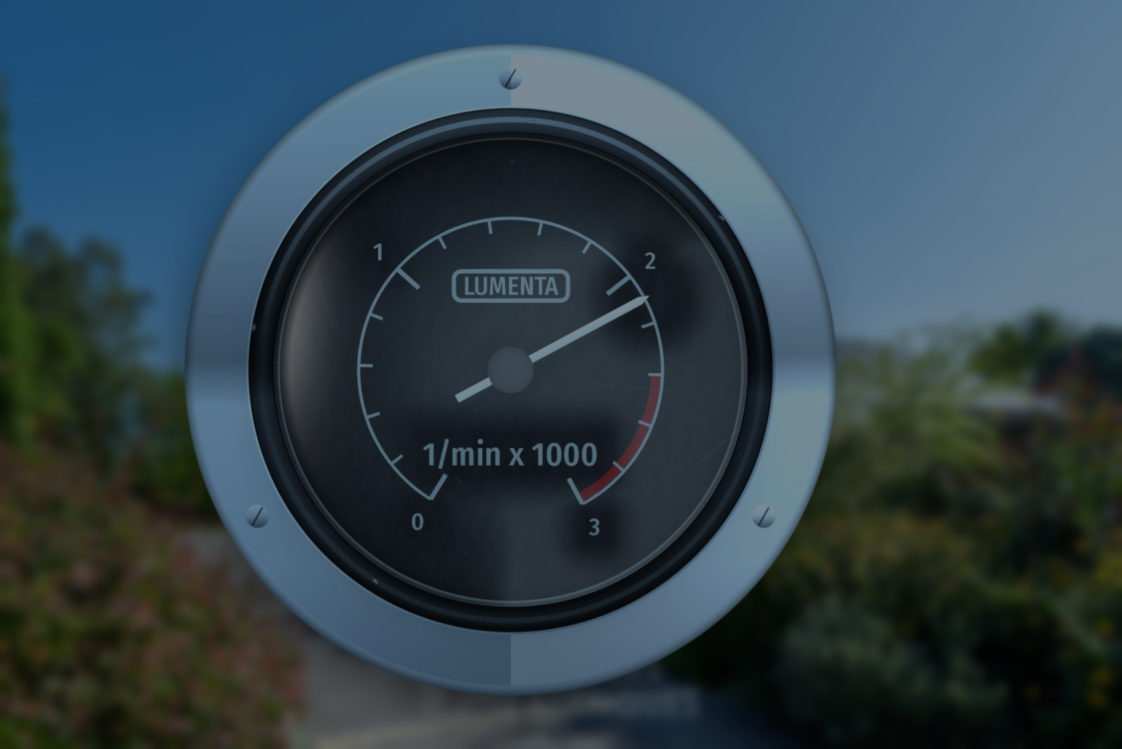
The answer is **2100** rpm
